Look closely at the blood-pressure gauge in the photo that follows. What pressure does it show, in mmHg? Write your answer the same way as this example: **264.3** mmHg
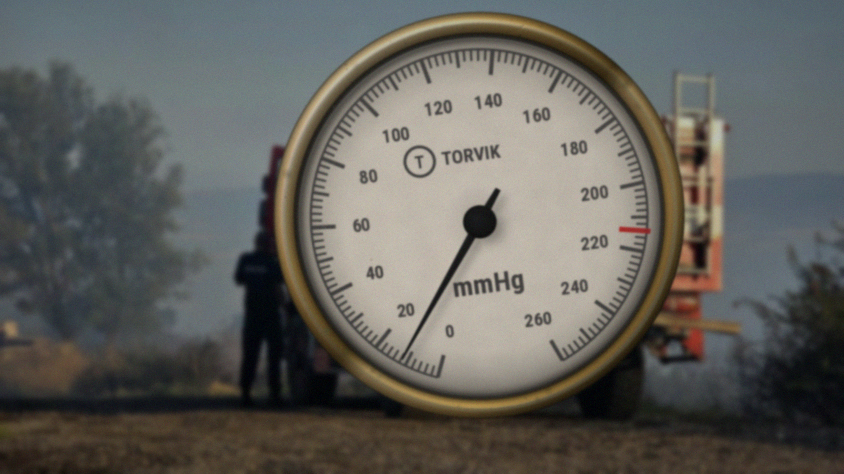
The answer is **12** mmHg
